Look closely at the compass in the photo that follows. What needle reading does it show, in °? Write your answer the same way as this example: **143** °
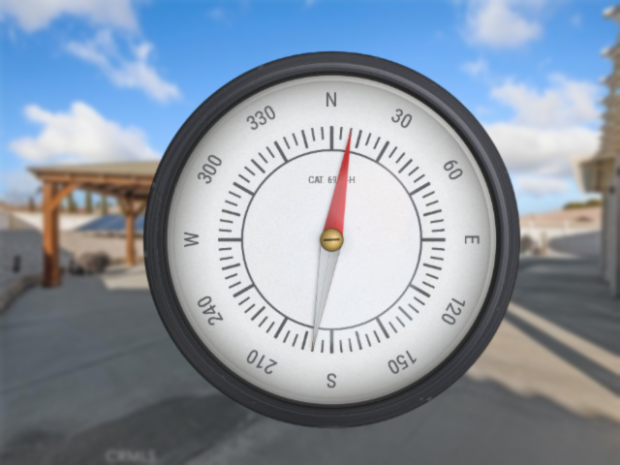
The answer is **10** °
